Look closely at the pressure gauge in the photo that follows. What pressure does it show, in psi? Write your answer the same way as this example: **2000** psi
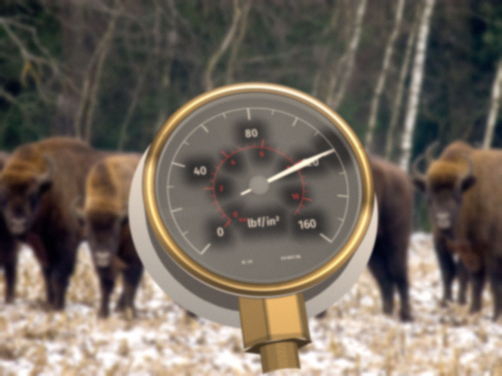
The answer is **120** psi
